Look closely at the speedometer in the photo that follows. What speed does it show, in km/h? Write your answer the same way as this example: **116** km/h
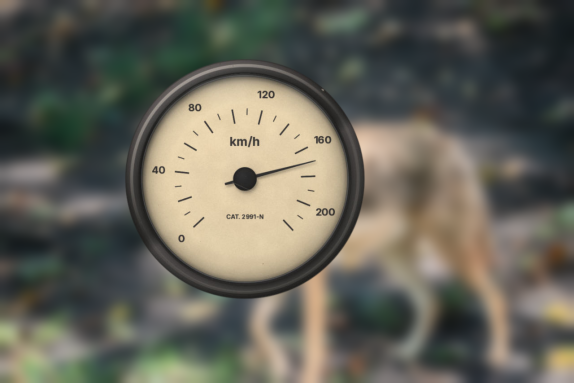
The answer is **170** km/h
